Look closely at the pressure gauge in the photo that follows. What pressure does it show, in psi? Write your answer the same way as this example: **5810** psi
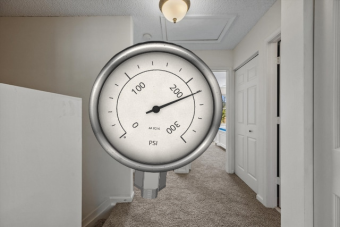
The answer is **220** psi
